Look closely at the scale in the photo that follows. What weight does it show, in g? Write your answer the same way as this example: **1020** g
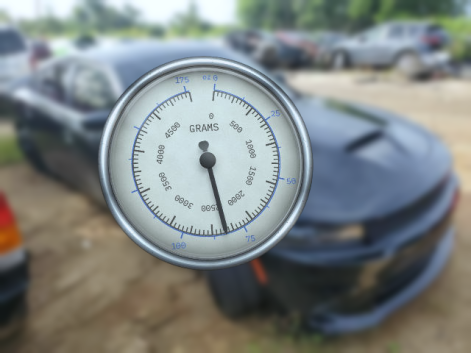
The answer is **2350** g
